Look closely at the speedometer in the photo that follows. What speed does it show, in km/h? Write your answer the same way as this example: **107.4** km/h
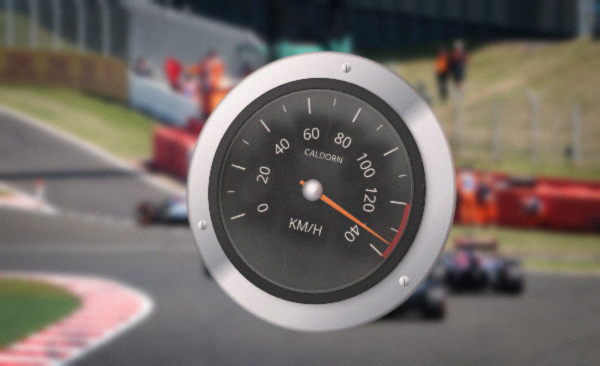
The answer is **135** km/h
